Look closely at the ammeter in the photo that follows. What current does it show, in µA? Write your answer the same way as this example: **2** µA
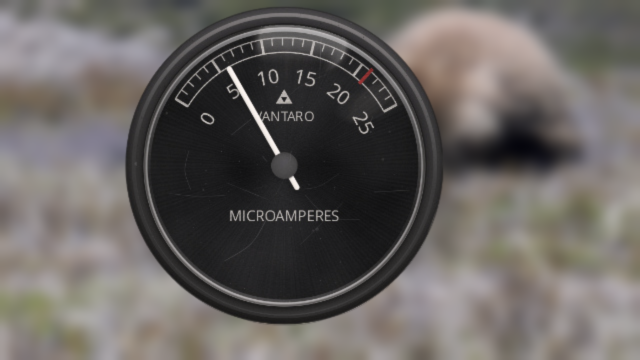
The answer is **6** µA
